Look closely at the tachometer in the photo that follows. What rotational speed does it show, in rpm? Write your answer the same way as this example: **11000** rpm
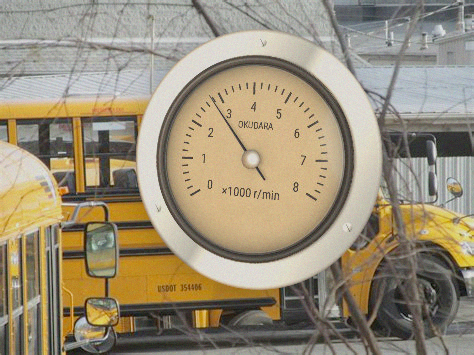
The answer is **2800** rpm
